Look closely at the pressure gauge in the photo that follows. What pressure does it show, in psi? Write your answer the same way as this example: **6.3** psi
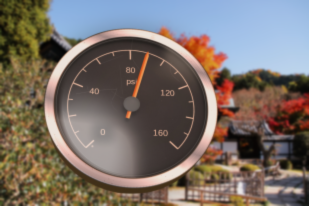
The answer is **90** psi
